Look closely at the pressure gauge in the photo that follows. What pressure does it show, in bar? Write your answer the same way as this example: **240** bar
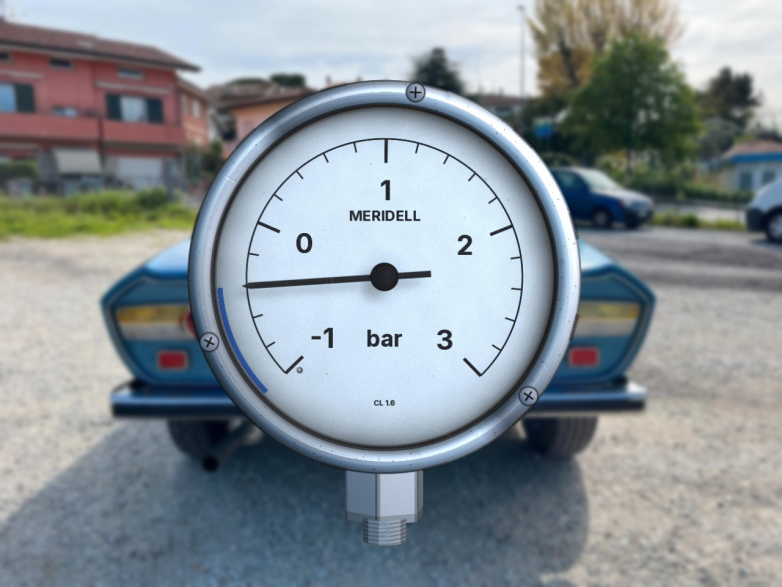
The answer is **-0.4** bar
